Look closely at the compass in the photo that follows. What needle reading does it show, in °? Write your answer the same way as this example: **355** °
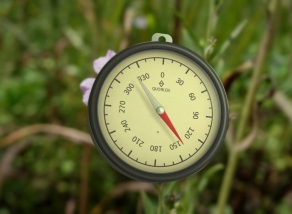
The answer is **140** °
